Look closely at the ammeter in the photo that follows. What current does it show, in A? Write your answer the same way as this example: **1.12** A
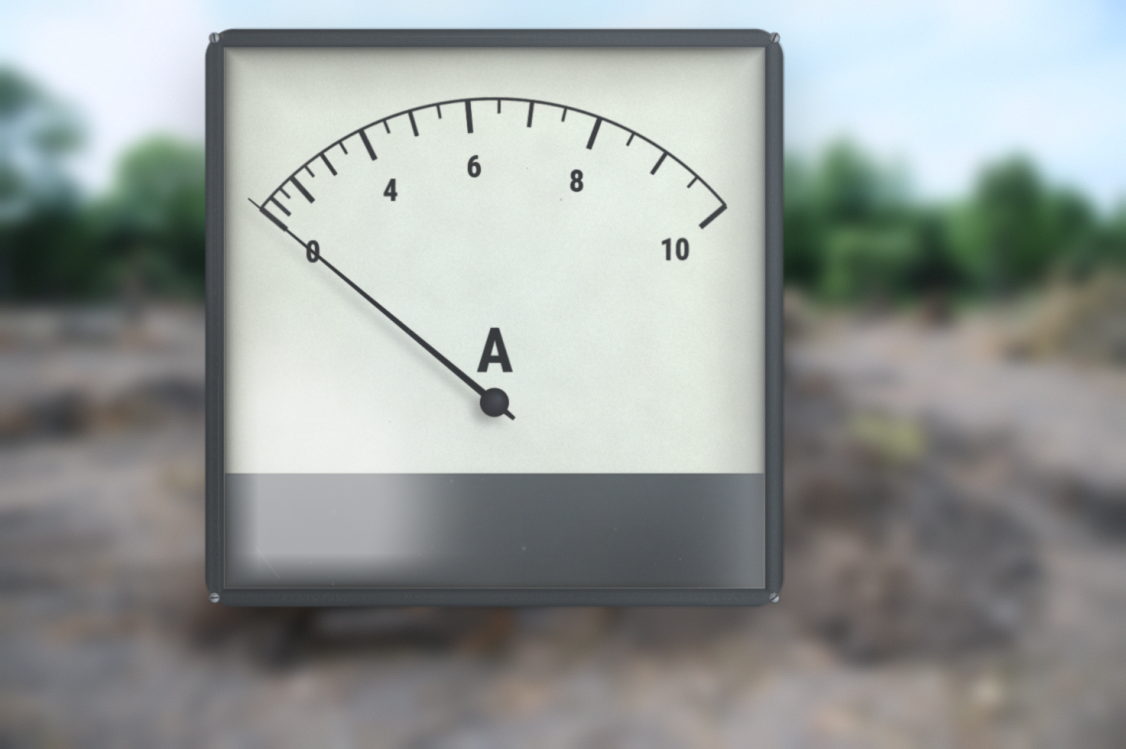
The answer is **0** A
